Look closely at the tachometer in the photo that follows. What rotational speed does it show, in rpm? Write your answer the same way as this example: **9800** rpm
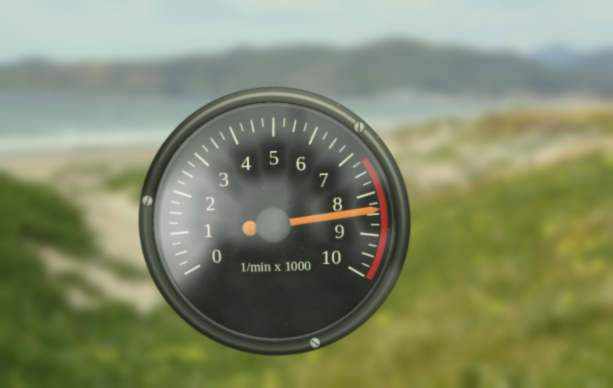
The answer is **8375** rpm
